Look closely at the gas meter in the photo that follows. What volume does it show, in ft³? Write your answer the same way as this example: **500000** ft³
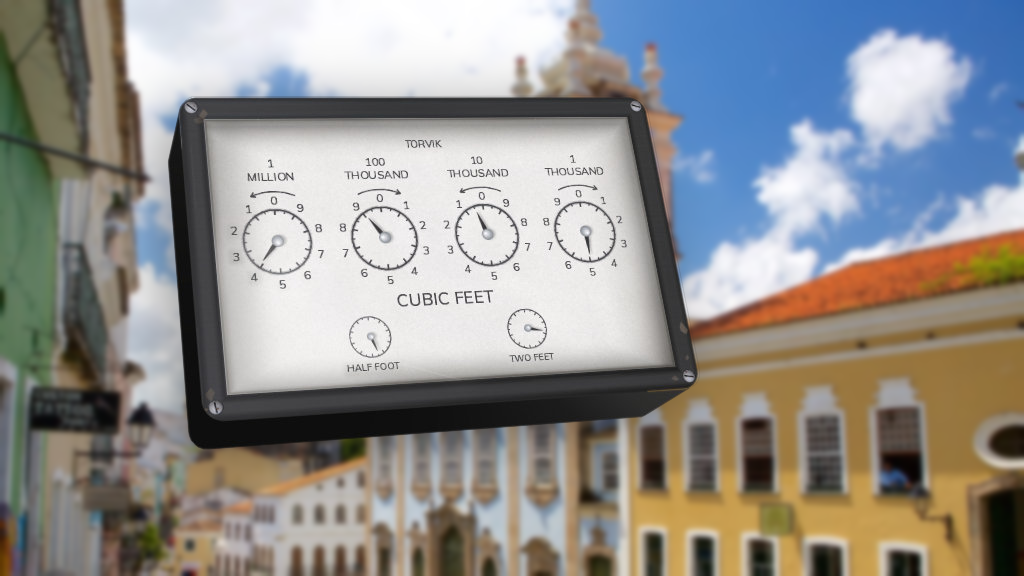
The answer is **390500** ft³
